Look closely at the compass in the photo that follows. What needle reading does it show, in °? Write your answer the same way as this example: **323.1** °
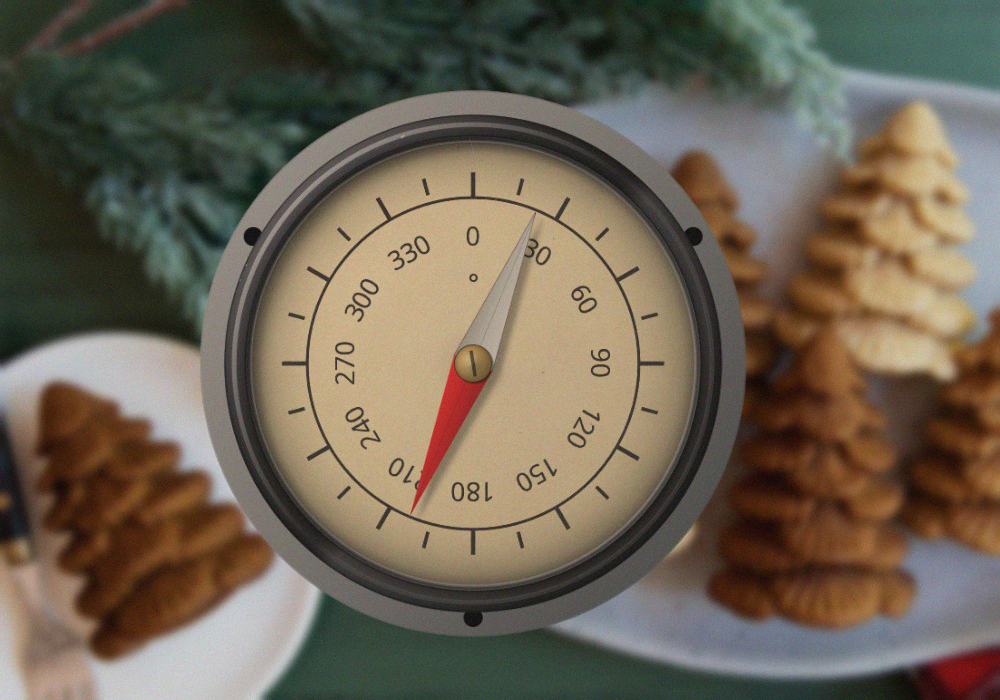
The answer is **202.5** °
